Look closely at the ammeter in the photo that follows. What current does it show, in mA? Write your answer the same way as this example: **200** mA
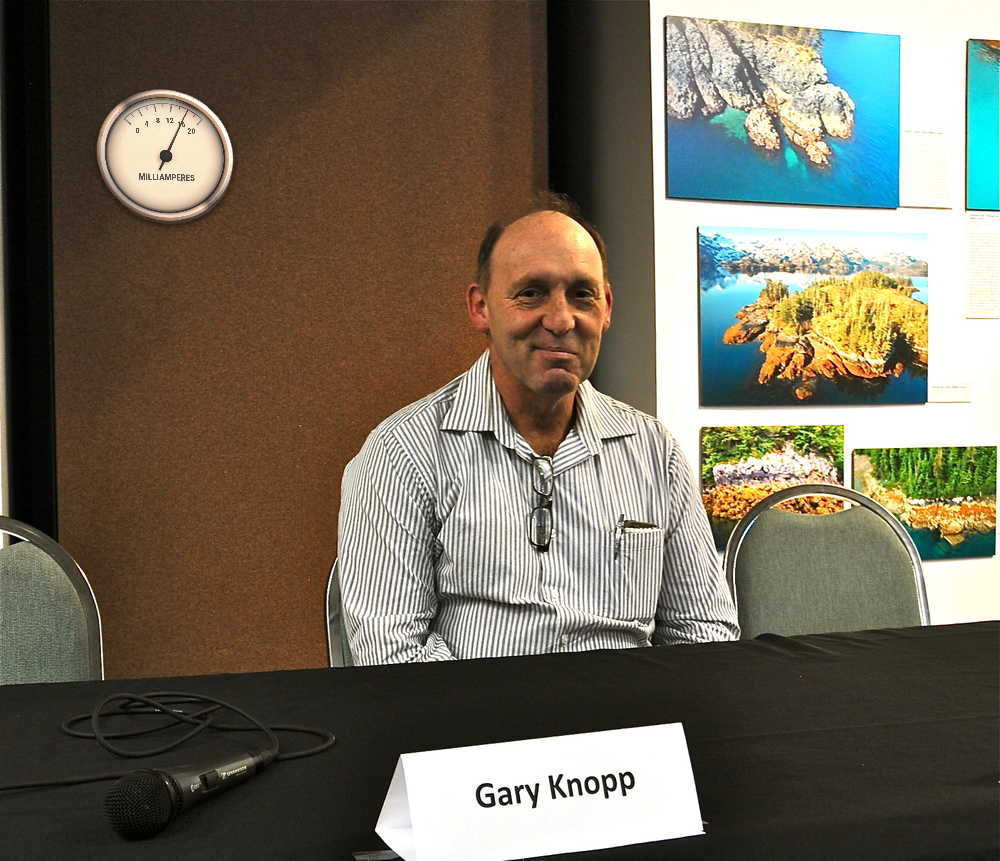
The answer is **16** mA
